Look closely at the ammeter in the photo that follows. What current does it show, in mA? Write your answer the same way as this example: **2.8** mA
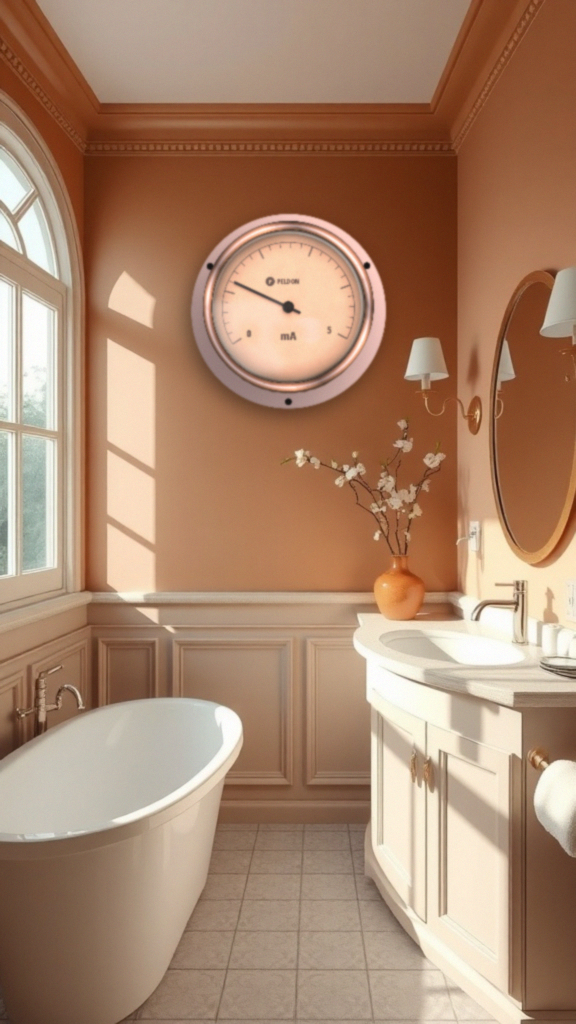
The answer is **1.2** mA
